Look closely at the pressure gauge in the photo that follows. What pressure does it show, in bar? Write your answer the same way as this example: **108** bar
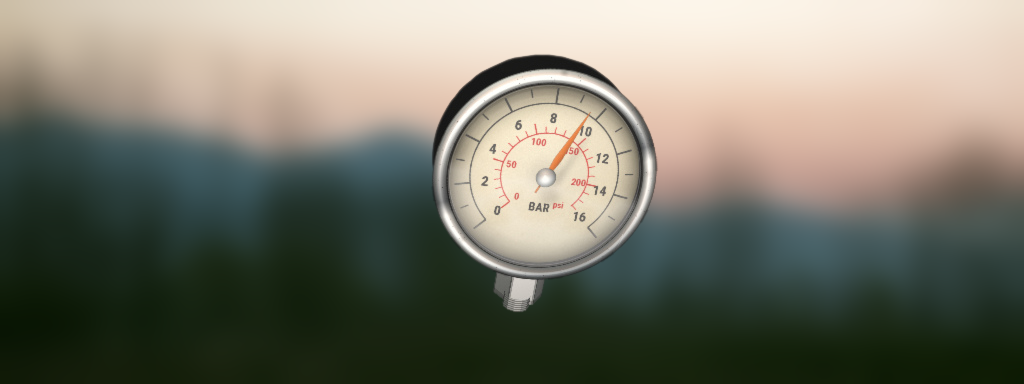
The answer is **9.5** bar
